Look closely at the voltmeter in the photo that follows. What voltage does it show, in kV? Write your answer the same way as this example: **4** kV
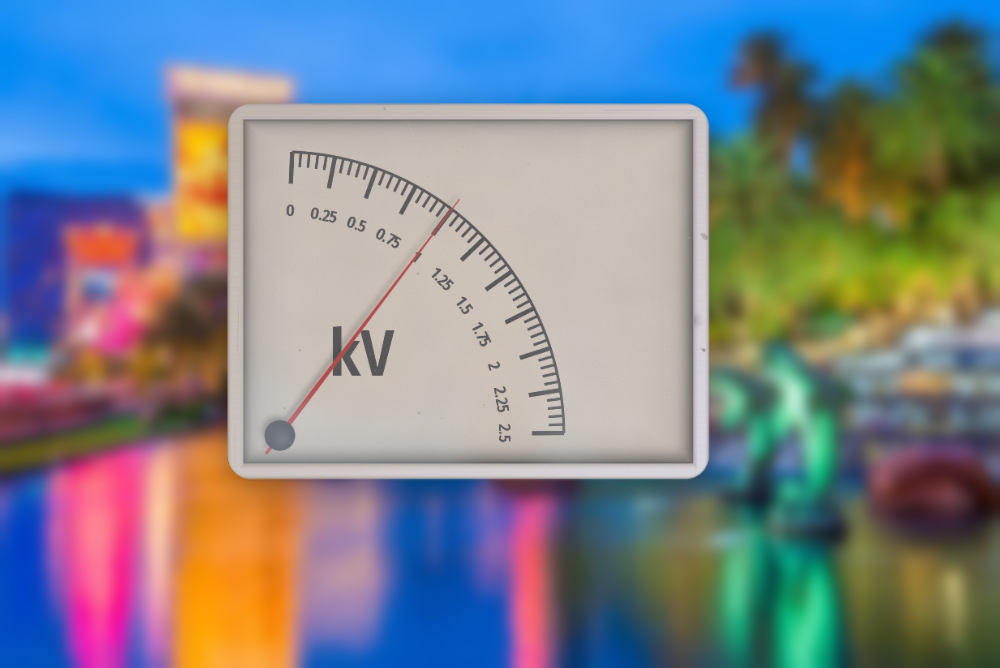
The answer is **1** kV
